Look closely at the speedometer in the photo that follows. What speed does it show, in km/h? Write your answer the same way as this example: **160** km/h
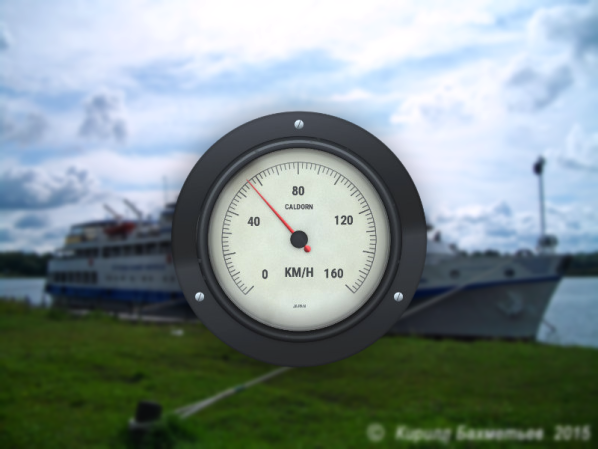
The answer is **56** km/h
